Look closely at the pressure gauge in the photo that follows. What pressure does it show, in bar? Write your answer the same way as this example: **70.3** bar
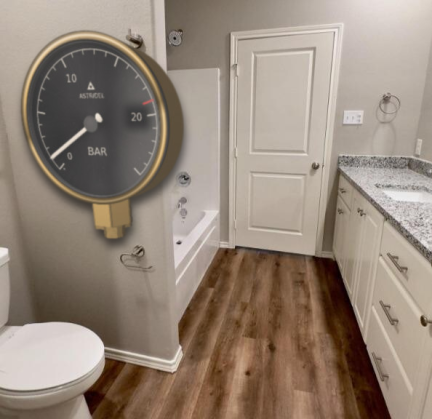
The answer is **1** bar
